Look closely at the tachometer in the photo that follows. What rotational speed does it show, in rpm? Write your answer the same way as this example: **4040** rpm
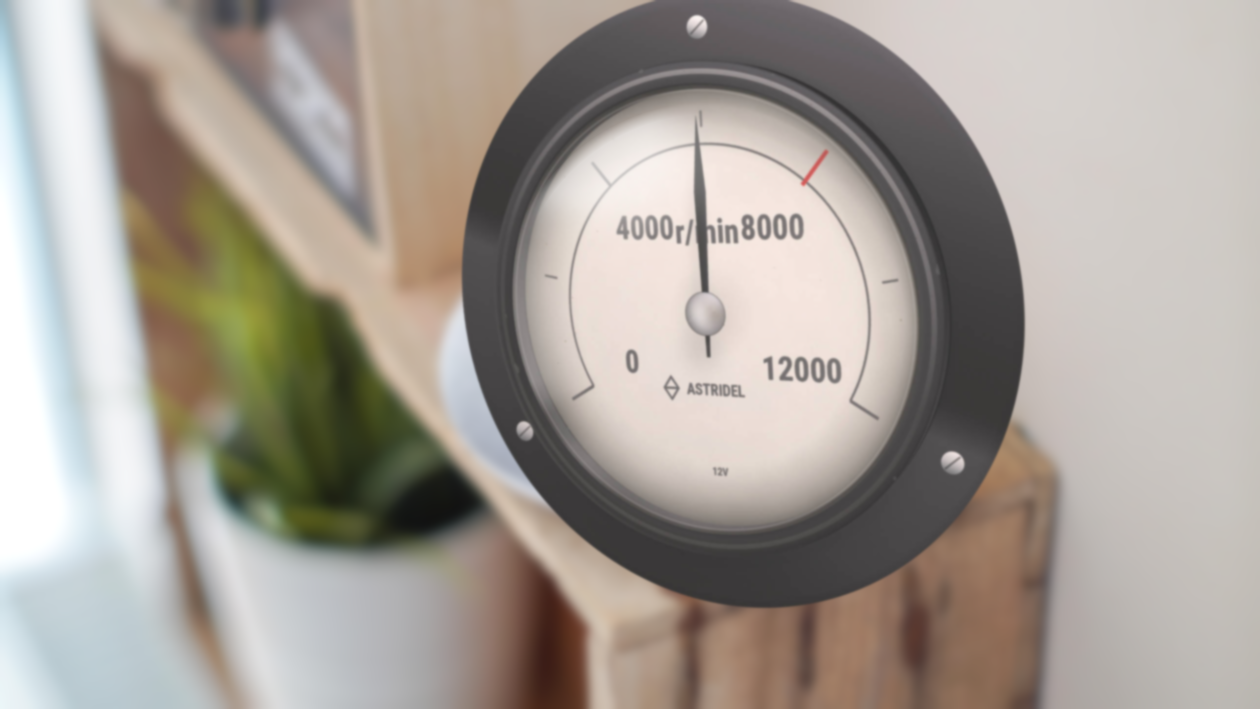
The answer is **6000** rpm
